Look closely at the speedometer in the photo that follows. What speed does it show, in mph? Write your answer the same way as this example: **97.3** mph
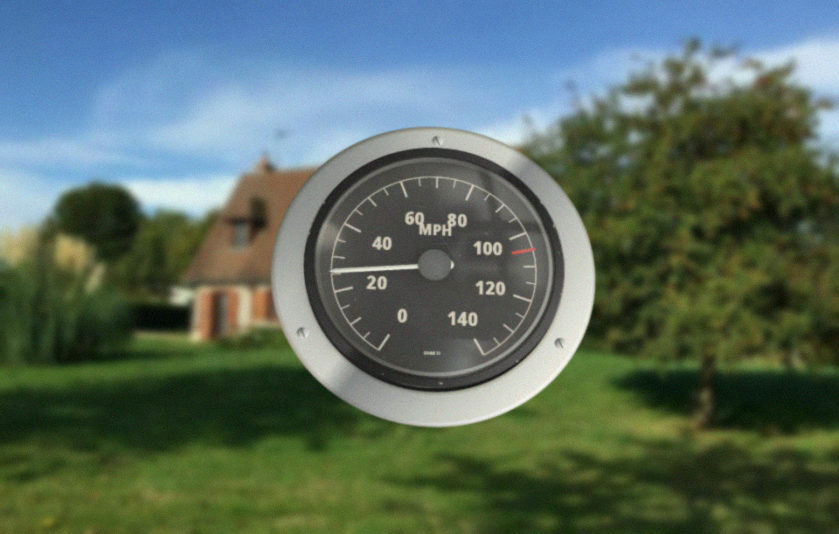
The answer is **25** mph
